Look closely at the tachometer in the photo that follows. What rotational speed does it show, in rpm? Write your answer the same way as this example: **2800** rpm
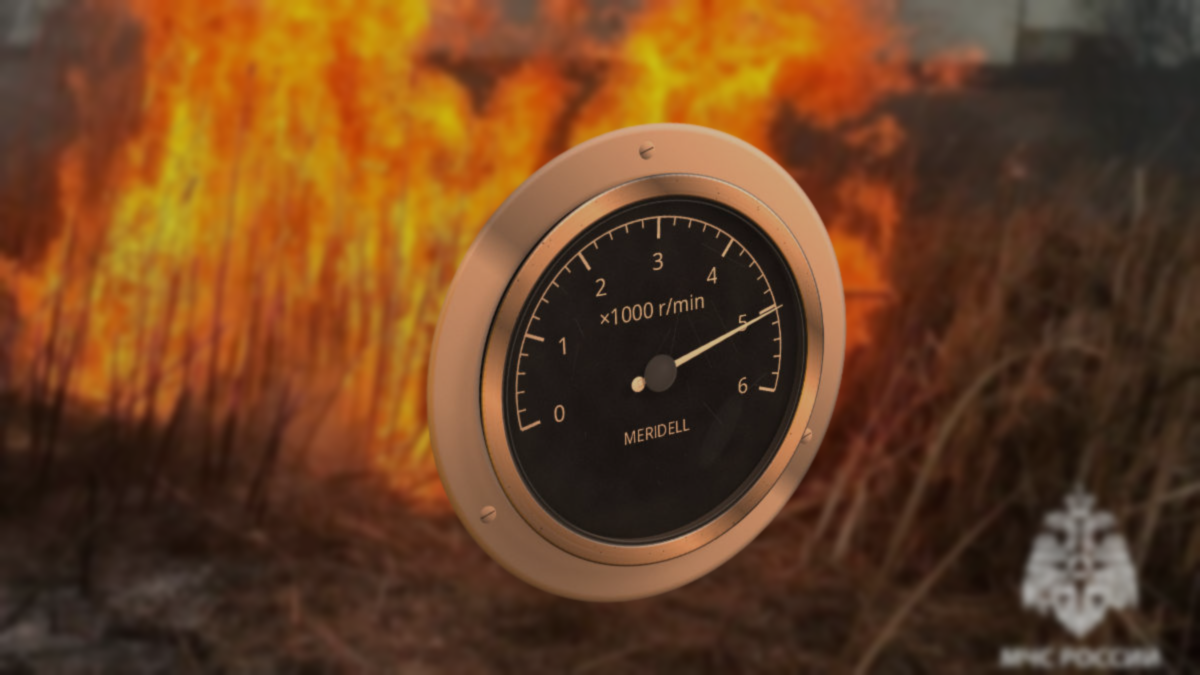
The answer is **5000** rpm
